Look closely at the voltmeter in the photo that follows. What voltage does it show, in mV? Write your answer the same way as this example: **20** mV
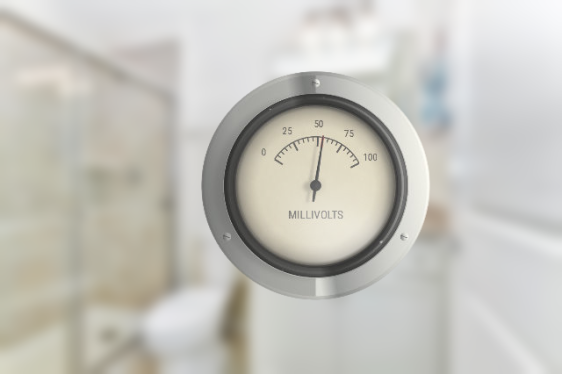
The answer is **55** mV
